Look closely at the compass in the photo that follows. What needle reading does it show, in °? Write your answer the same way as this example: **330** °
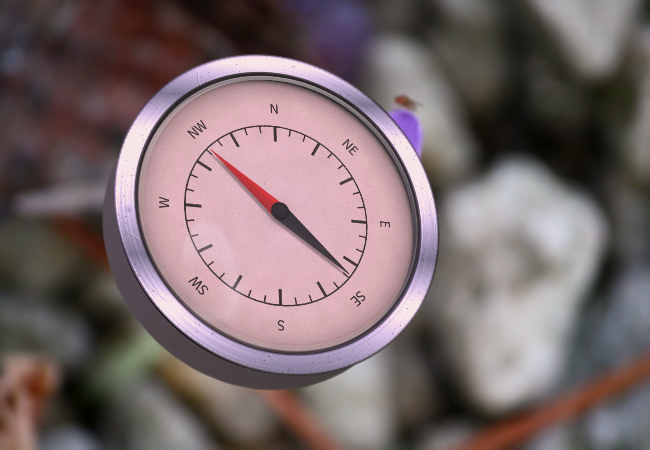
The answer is **310** °
